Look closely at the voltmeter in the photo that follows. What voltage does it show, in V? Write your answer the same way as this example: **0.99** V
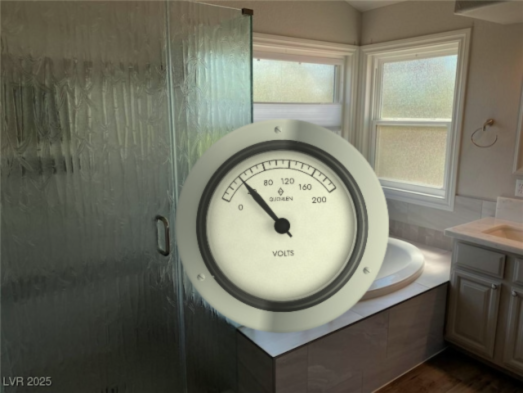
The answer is **40** V
